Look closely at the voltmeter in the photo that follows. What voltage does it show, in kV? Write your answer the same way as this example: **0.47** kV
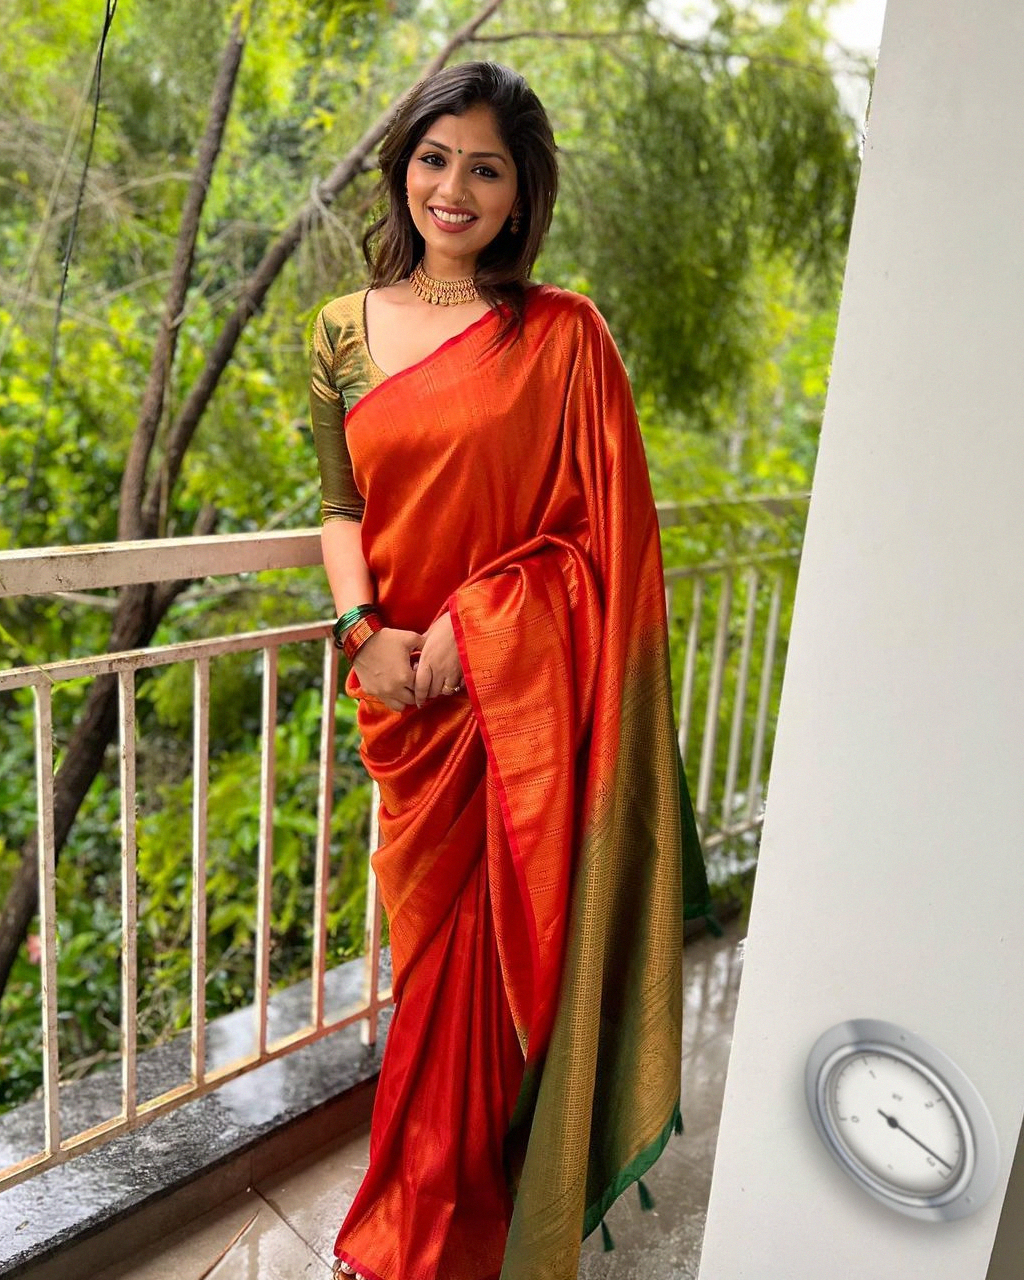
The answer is **2.8** kV
